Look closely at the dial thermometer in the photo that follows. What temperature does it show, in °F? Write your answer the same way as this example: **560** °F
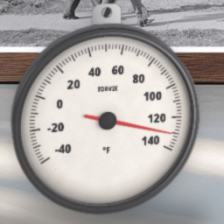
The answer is **130** °F
